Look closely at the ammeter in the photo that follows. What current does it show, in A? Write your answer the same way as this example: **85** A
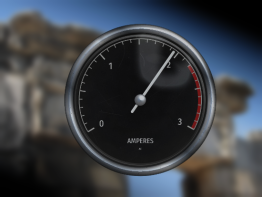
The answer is **1.95** A
